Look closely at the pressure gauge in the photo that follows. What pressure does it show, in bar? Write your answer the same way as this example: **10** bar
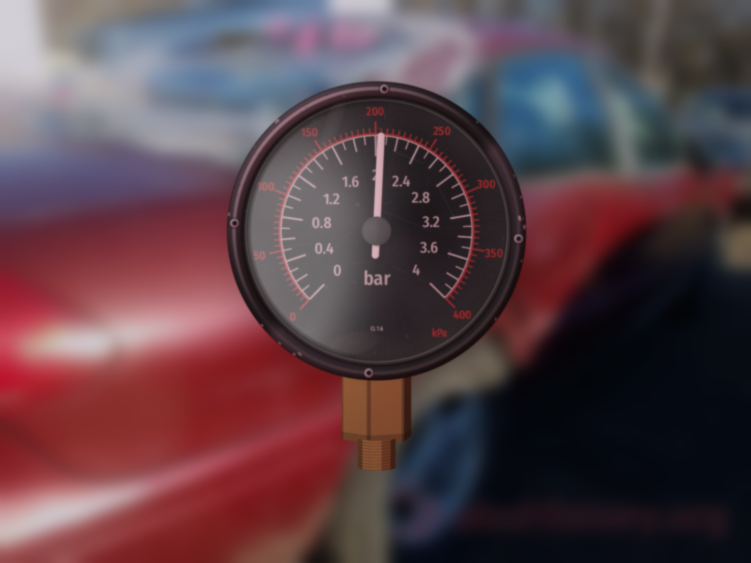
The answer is **2.05** bar
